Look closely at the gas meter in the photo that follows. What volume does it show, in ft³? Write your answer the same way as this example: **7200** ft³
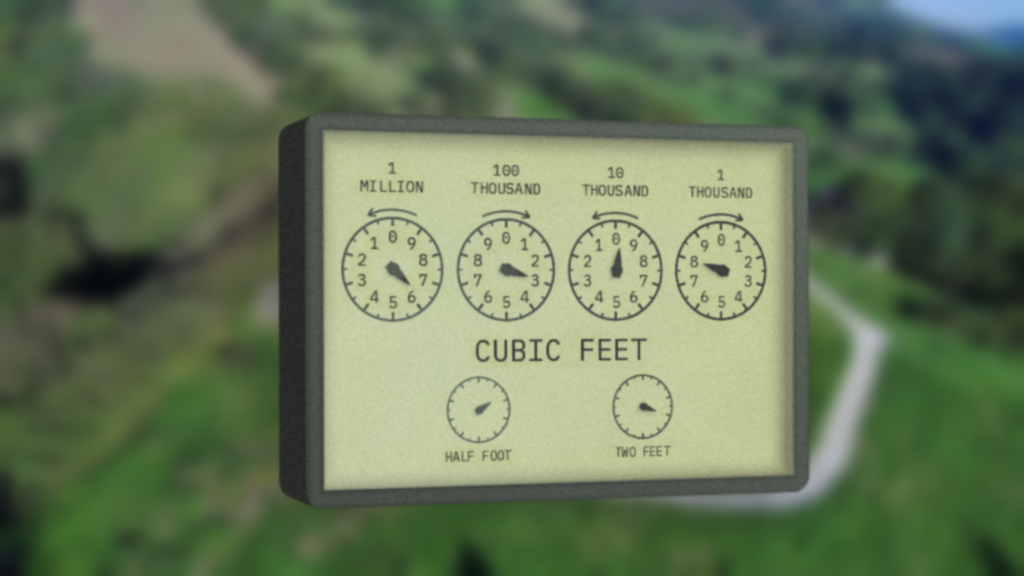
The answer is **629800** ft³
